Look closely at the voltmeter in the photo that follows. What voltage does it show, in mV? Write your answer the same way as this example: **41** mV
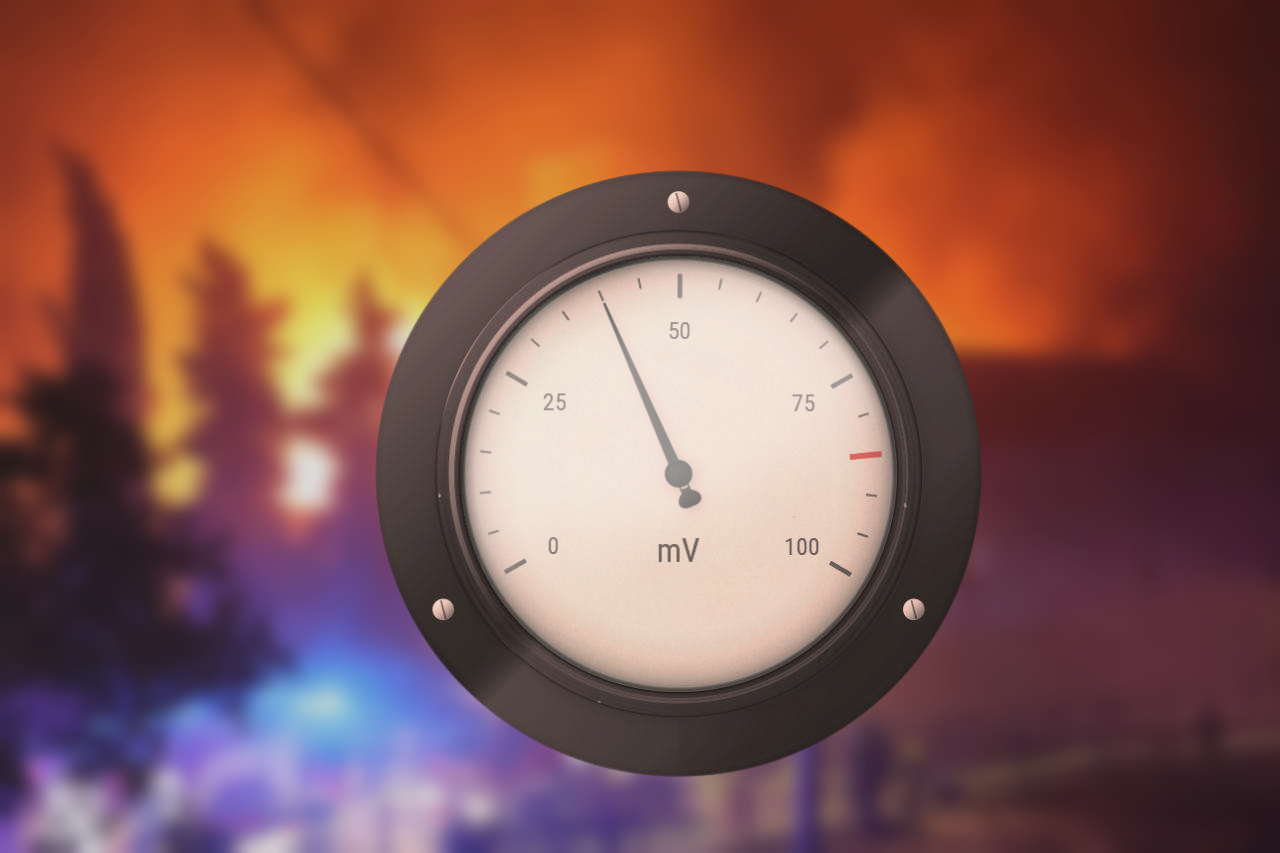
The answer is **40** mV
